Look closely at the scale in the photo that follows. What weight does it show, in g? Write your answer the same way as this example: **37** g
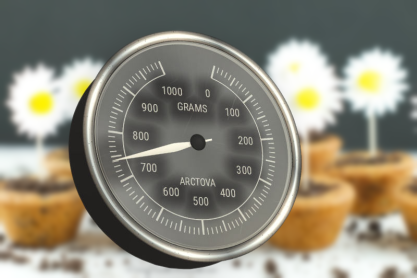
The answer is **740** g
